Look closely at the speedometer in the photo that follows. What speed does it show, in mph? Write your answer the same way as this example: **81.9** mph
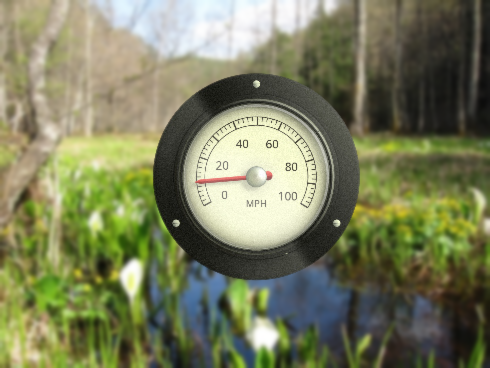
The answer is **10** mph
